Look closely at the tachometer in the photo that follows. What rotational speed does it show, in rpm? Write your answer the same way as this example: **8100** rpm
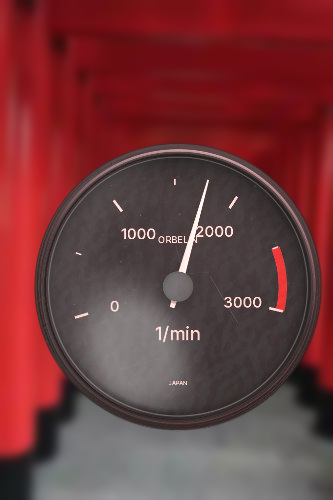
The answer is **1750** rpm
